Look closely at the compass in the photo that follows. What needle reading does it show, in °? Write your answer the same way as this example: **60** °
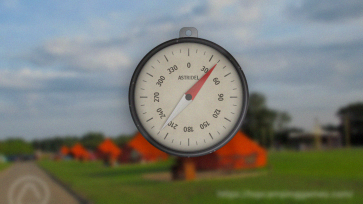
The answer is **40** °
